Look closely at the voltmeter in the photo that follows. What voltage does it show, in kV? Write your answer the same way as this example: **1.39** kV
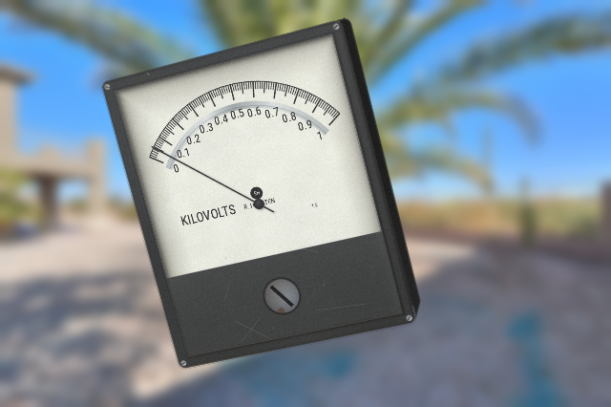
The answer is **0.05** kV
